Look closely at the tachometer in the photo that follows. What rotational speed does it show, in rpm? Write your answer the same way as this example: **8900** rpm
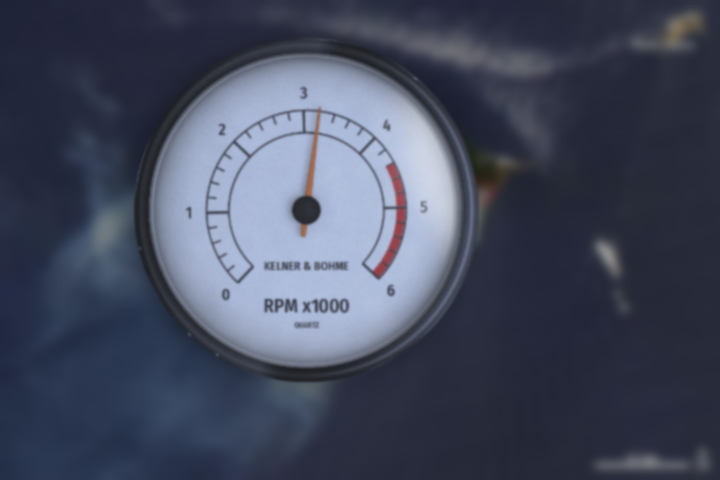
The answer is **3200** rpm
